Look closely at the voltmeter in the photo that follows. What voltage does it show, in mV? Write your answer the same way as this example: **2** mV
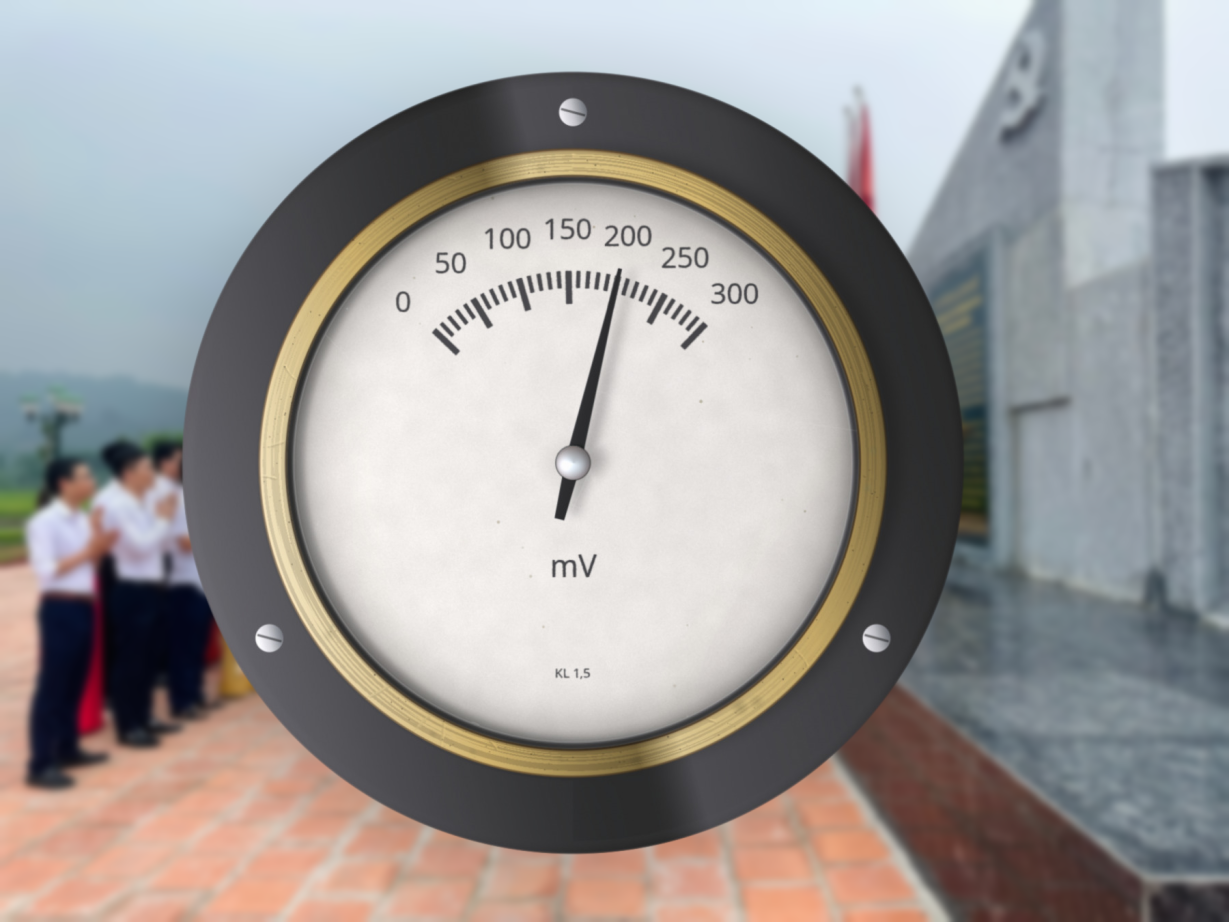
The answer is **200** mV
